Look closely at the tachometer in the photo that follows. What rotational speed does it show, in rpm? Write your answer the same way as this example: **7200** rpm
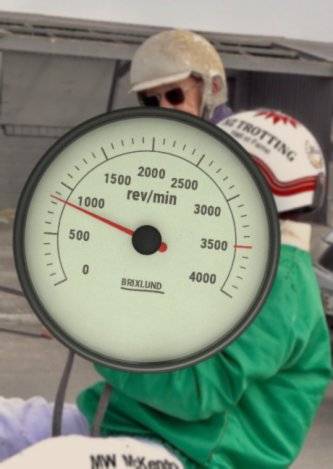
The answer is **850** rpm
